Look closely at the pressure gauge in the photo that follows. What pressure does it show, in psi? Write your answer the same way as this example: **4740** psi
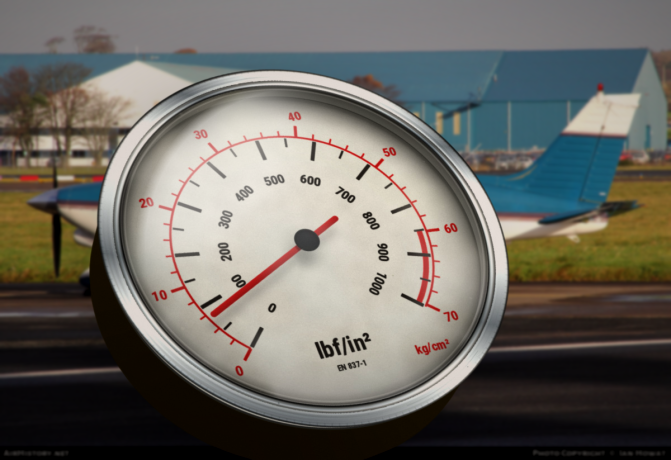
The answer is **75** psi
